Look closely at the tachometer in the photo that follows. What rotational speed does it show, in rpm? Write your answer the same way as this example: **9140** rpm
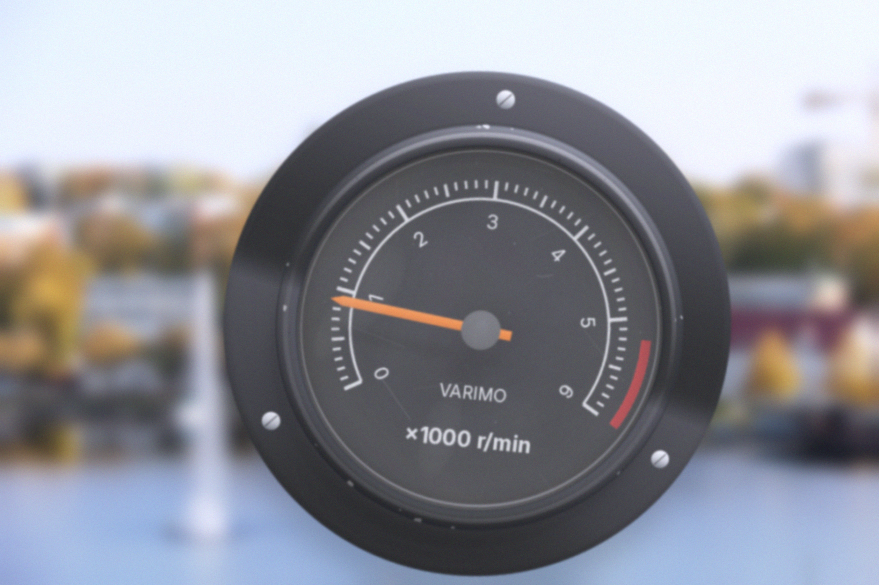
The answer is **900** rpm
